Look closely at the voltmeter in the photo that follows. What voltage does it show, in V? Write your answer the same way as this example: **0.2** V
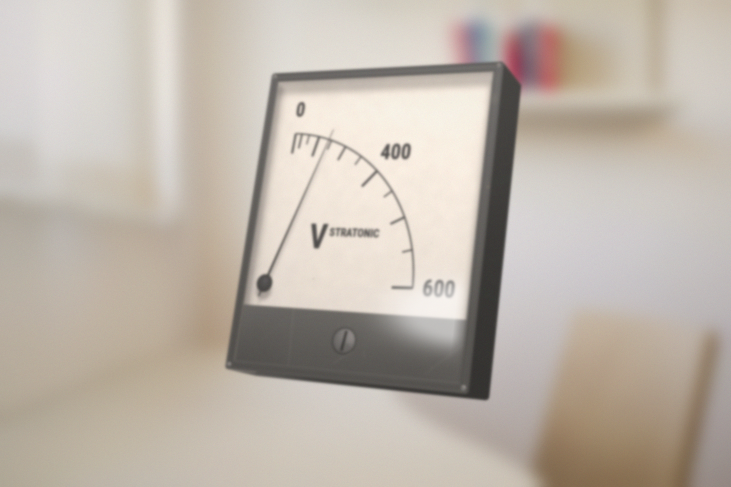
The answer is **250** V
